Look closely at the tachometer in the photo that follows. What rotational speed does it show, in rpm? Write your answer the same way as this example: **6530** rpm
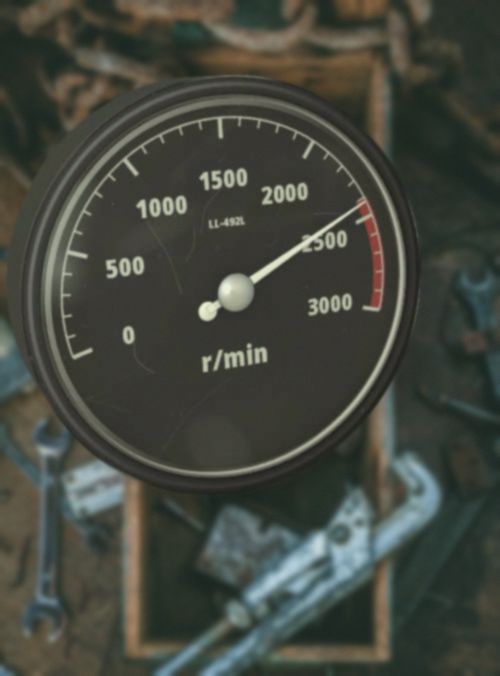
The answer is **2400** rpm
